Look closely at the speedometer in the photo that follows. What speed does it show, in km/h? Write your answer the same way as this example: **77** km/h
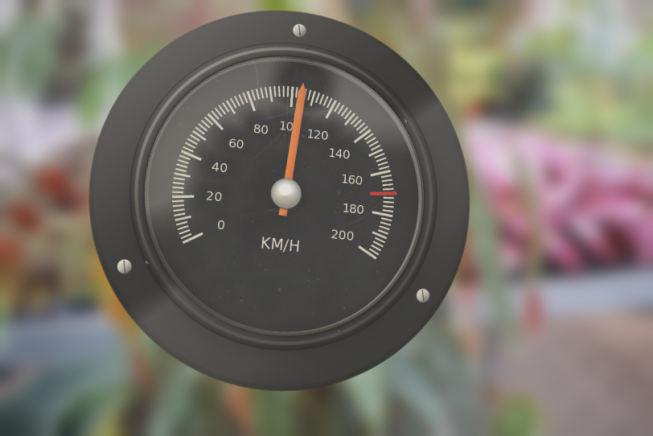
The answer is **104** km/h
